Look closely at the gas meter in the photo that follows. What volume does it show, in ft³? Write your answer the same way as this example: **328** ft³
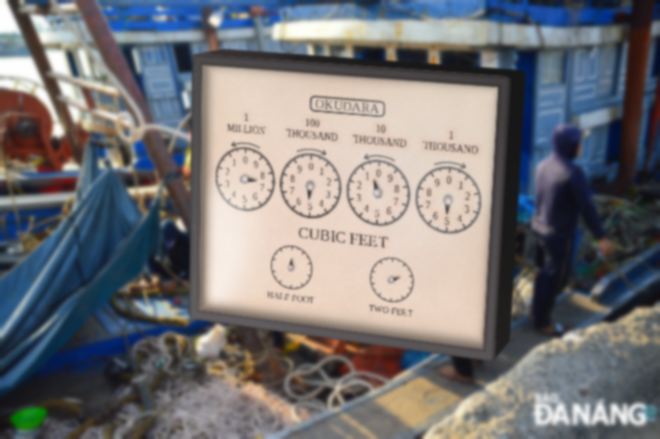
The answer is **750500** ft³
